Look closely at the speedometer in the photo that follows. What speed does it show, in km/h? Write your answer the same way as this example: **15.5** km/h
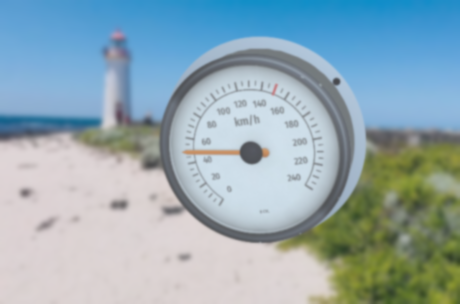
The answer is **50** km/h
